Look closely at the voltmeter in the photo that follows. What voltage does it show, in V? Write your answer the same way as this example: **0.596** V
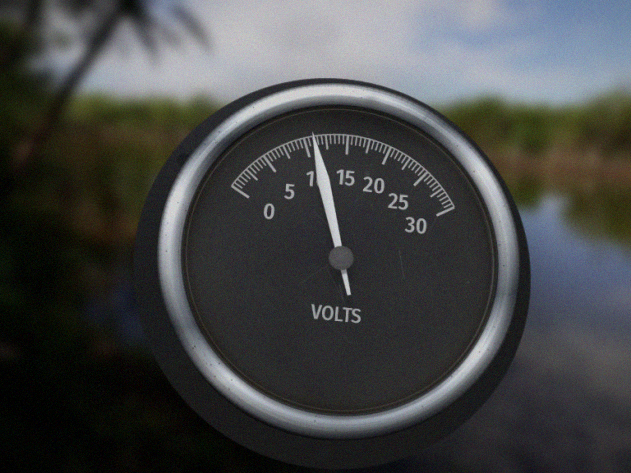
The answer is **11** V
